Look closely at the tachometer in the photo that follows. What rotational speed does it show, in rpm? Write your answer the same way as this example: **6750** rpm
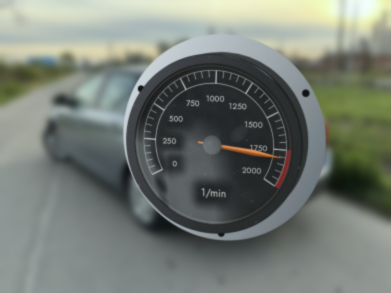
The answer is **1800** rpm
